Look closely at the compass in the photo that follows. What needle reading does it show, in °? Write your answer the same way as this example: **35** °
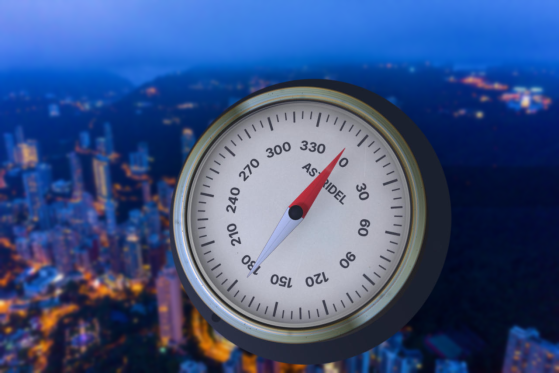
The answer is **355** °
